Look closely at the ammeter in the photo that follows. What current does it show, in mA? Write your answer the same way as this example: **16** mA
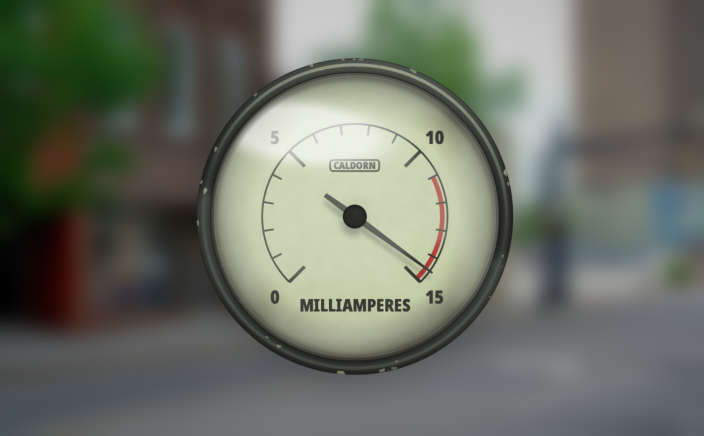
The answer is **14.5** mA
